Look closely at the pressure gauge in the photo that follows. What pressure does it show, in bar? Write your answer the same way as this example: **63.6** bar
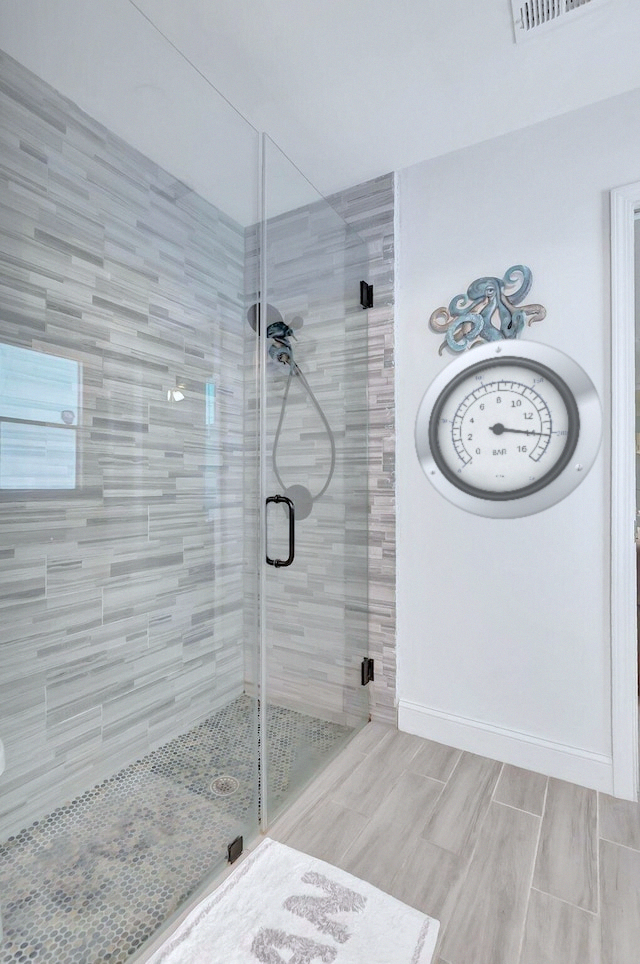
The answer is **14** bar
